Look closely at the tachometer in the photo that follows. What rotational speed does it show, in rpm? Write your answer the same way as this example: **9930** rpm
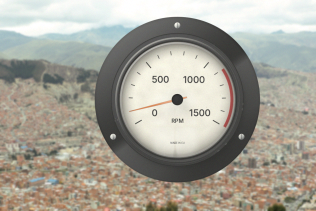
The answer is **100** rpm
